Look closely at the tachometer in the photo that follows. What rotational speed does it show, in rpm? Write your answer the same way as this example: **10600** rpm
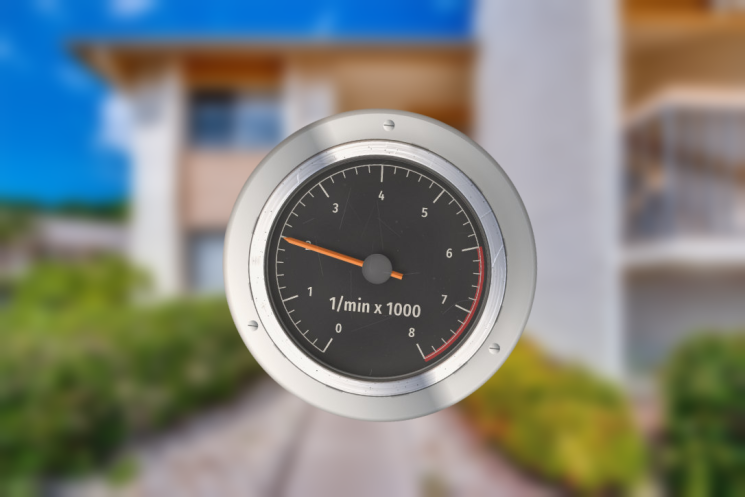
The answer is **2000** rpm
